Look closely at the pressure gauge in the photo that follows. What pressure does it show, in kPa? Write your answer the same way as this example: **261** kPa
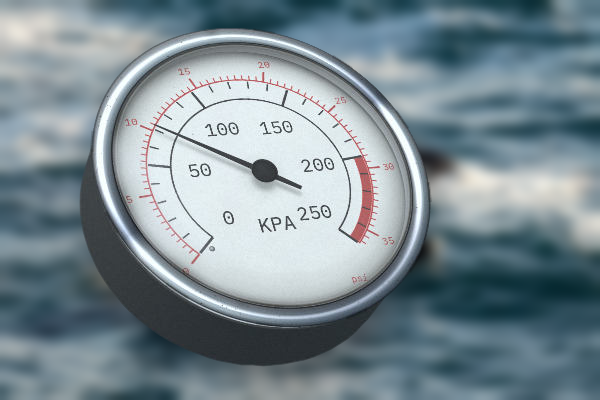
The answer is **70** kPa
